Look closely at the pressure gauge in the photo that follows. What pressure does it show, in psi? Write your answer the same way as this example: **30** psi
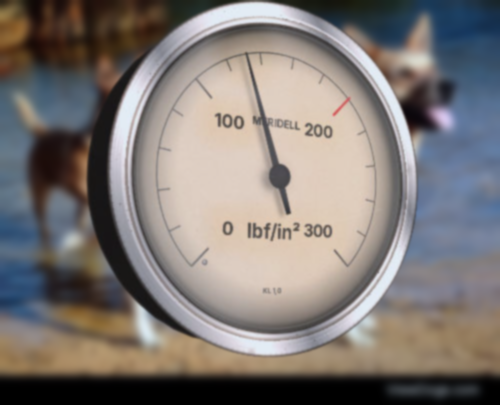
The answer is **130** psi
